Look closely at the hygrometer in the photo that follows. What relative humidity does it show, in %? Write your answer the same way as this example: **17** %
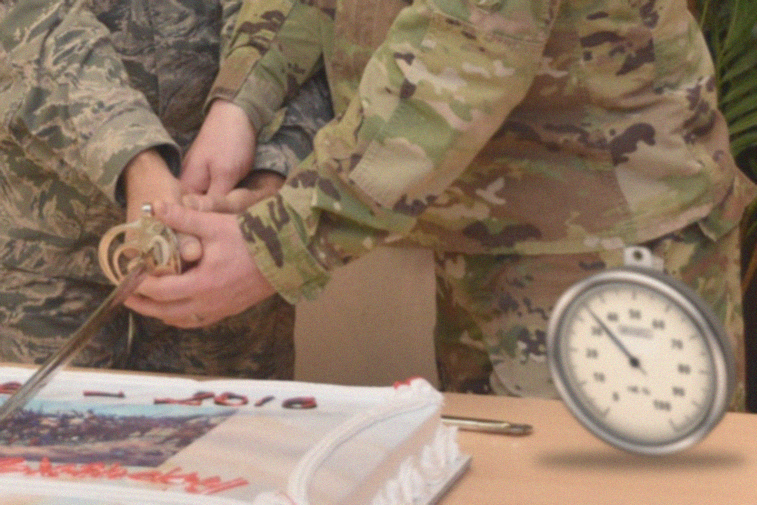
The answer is **35** %
